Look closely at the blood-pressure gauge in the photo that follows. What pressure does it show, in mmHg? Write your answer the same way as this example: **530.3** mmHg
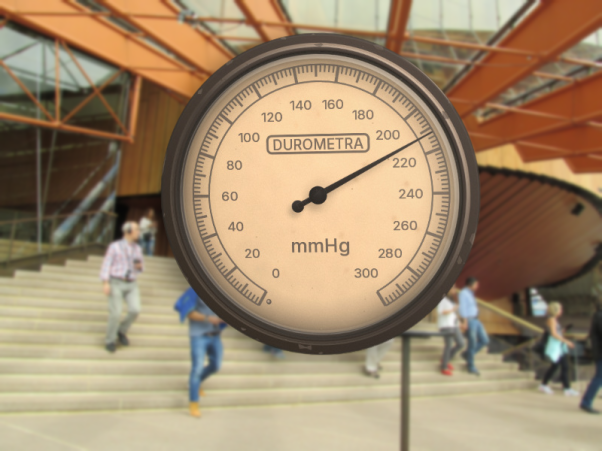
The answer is **212** mmHg
